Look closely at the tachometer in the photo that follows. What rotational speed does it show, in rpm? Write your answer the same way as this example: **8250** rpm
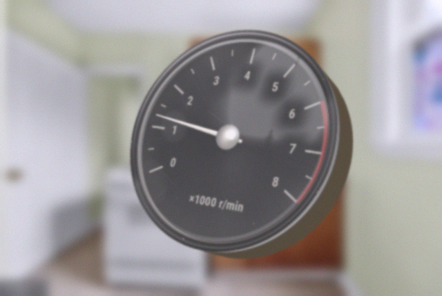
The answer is **1250** rpm
